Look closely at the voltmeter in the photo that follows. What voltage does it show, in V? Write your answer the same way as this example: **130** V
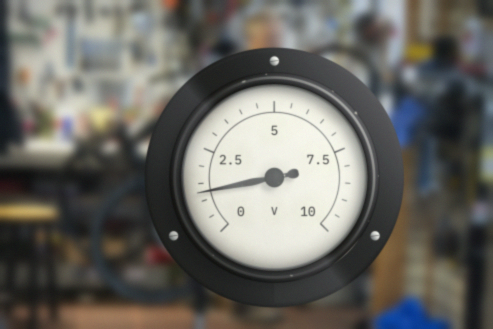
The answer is **1.25** V
